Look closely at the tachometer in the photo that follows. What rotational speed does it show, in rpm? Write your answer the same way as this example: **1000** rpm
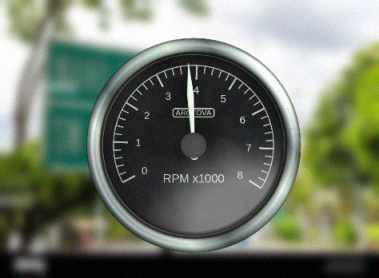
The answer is **3800** rpm
